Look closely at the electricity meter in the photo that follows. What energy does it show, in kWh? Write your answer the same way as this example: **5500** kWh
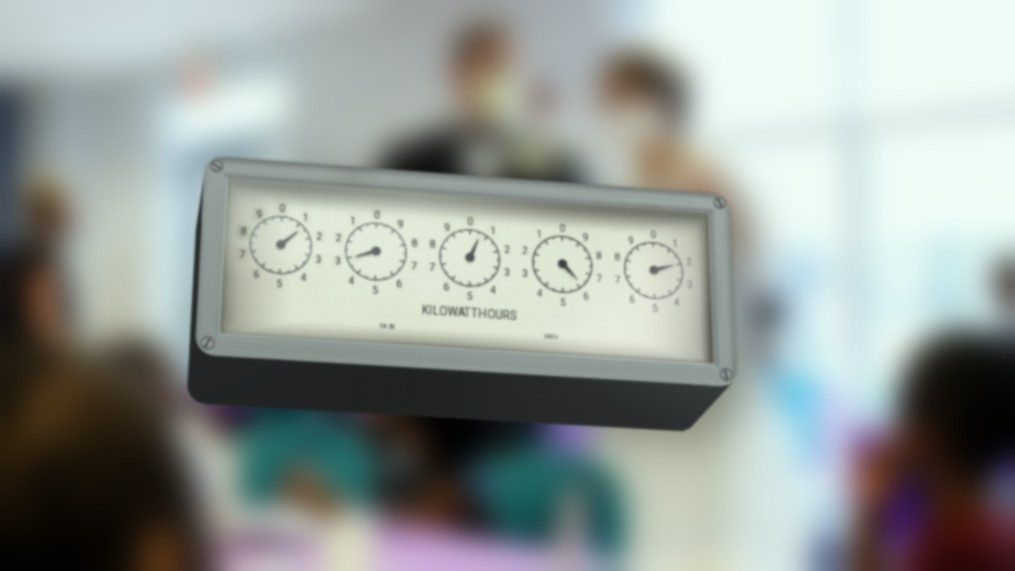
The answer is **13062** kWh
